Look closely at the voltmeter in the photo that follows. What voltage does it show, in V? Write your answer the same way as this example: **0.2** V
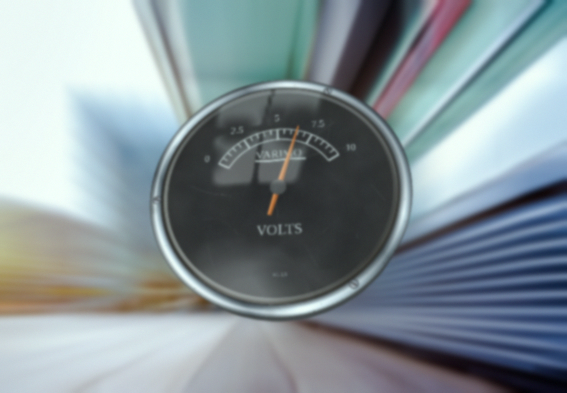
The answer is **6.5** V
